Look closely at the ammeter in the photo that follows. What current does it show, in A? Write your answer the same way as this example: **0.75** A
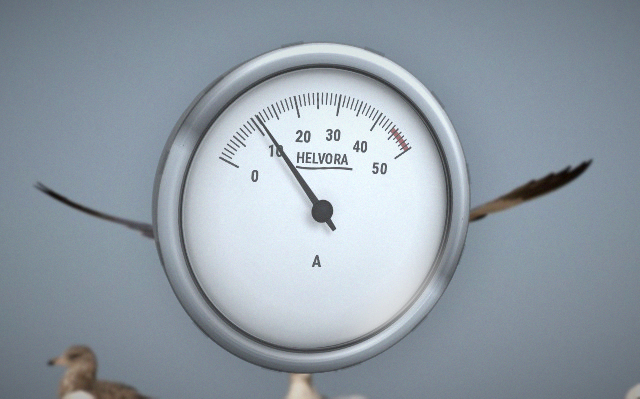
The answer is **11** A
